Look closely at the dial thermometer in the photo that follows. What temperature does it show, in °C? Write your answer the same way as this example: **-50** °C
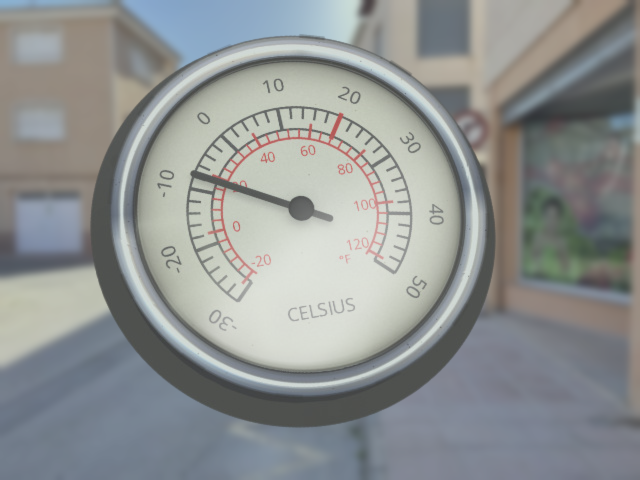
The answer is **-8** °C
